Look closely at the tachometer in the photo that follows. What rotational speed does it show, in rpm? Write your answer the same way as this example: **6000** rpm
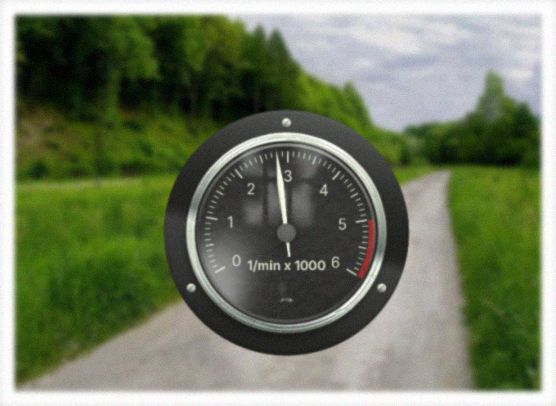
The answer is **2800** rpm
